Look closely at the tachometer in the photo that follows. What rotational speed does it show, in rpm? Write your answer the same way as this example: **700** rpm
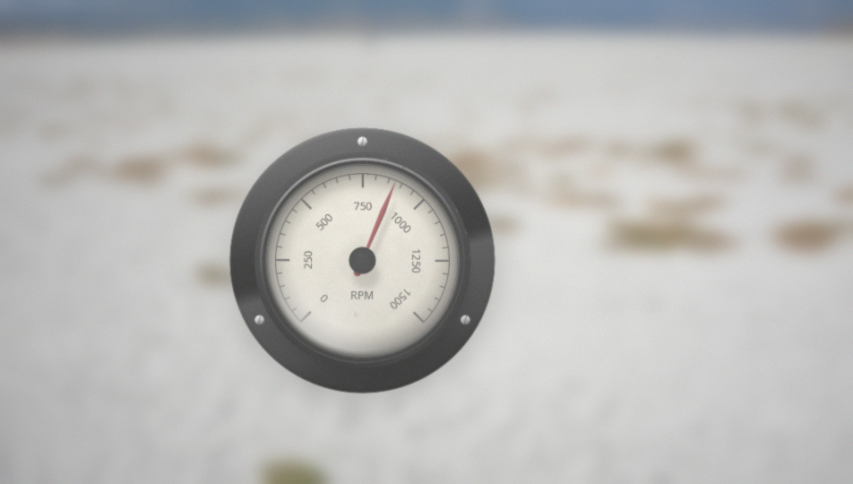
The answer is **875** rpm
